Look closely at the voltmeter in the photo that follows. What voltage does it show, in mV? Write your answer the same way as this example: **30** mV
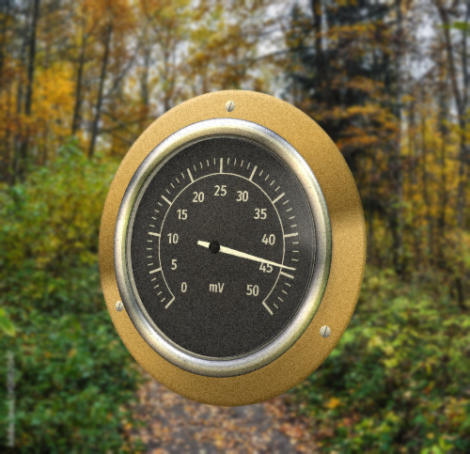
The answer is **44** mV
